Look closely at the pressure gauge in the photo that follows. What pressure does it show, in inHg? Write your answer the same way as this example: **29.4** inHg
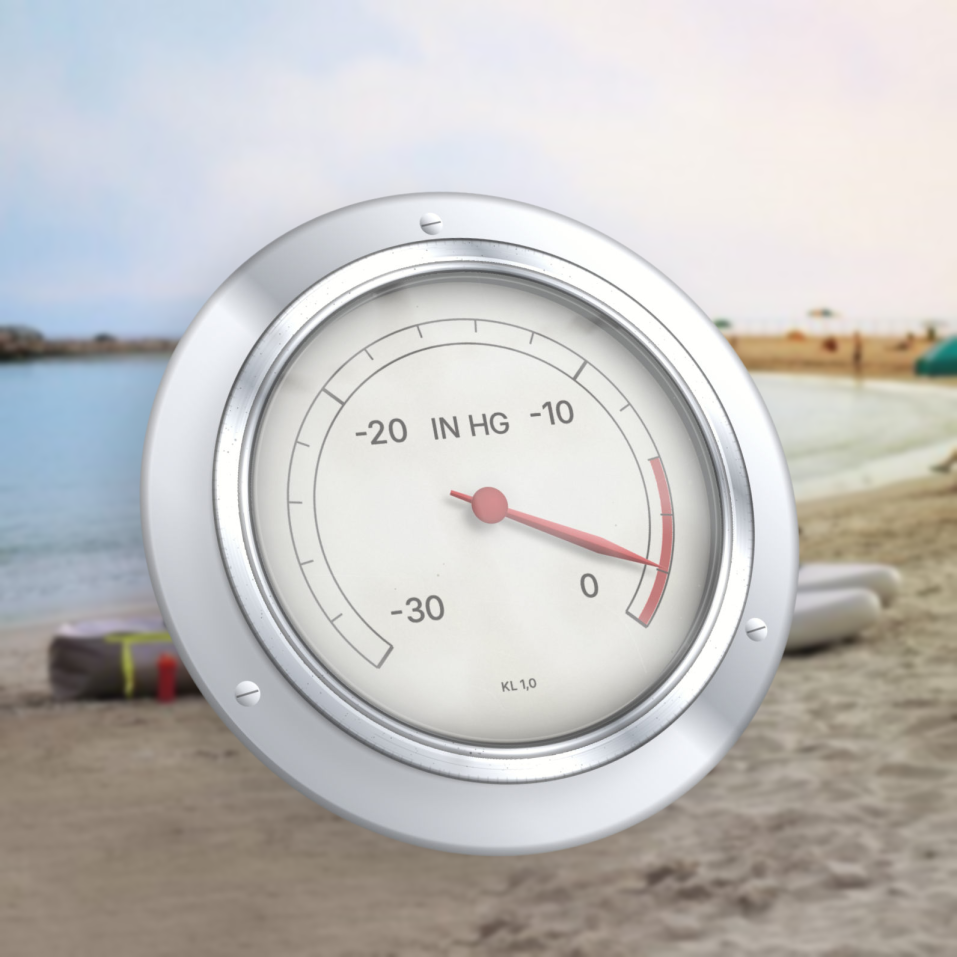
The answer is **-2** inHg
